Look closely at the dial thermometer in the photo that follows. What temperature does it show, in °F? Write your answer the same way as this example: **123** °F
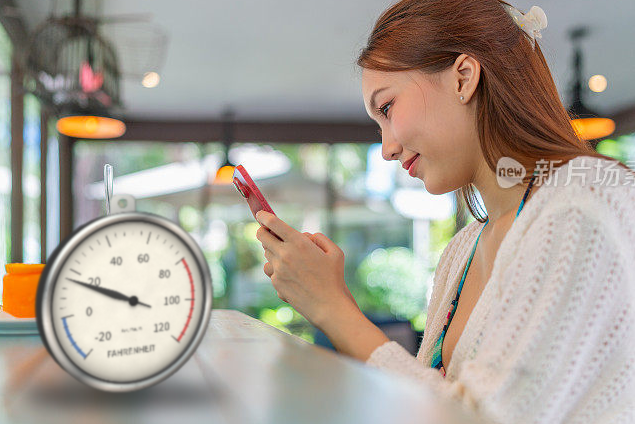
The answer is **16** °F
